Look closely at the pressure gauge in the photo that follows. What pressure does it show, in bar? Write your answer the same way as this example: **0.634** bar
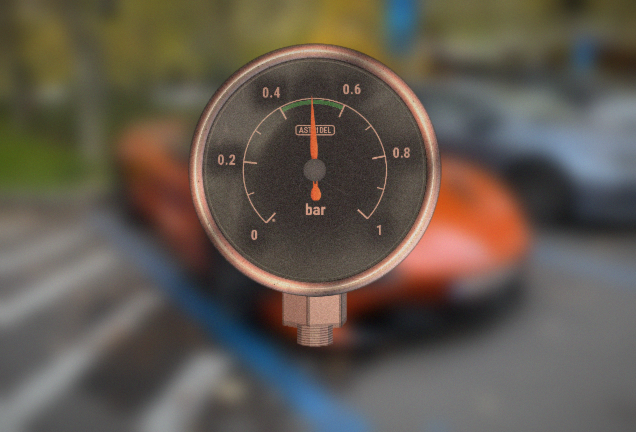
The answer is **0.5** bar
